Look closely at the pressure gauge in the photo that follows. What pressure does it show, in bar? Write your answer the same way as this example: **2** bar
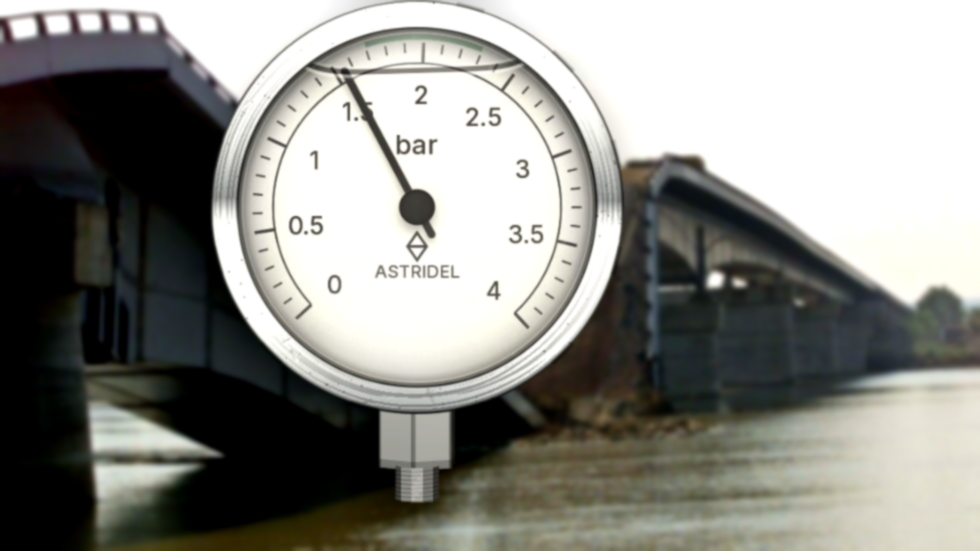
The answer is **1.55** bar
